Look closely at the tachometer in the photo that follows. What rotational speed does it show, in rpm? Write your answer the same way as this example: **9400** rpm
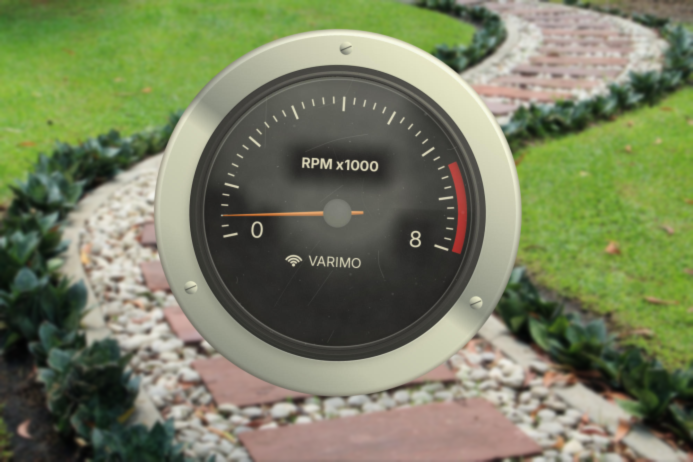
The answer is **400** rpm
